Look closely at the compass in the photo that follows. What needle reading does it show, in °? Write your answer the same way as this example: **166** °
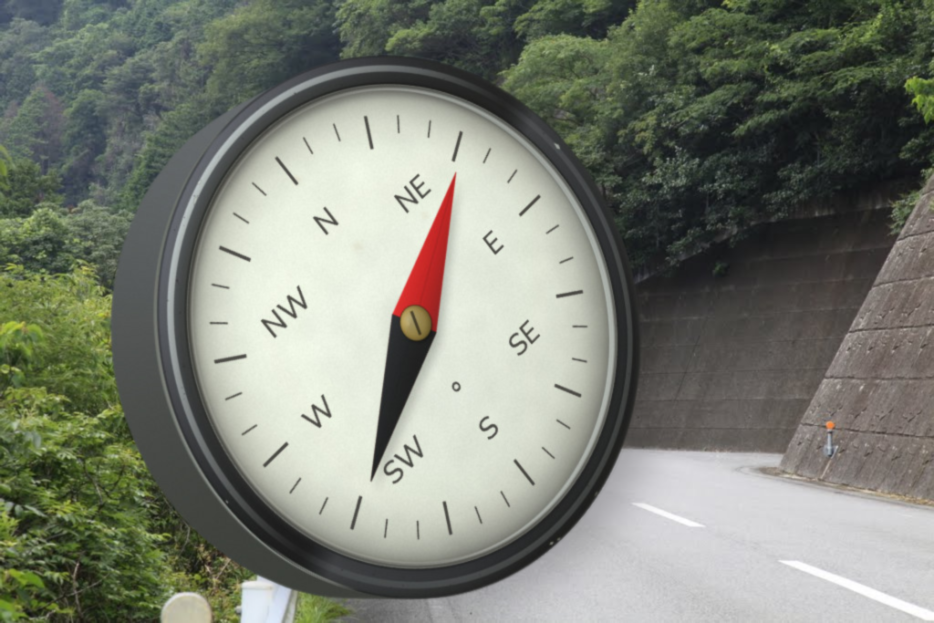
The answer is **60** °
